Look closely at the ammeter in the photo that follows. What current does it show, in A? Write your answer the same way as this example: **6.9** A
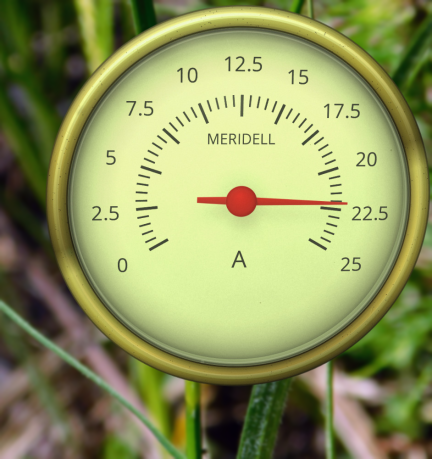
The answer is **22** A
